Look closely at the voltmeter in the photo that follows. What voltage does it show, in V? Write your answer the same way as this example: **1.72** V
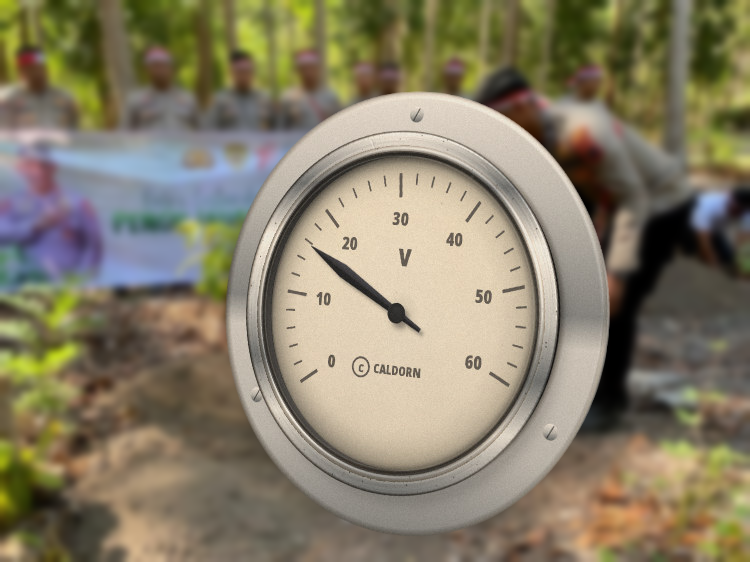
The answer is **16** V
